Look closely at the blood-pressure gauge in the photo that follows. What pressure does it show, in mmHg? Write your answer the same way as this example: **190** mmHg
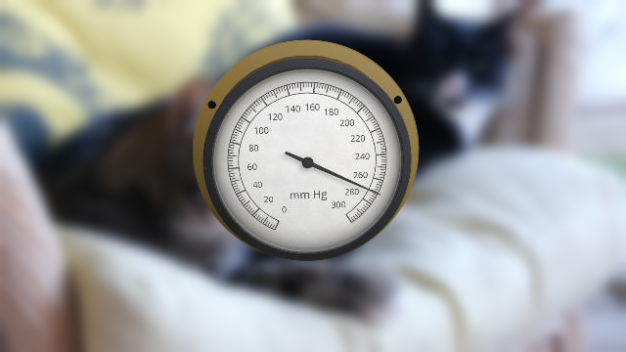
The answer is **270** mmHg
